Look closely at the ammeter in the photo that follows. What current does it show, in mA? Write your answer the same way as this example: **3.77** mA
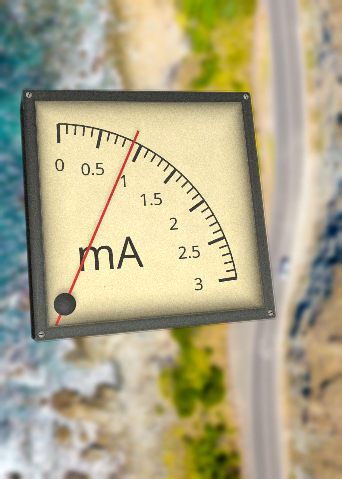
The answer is **0.9** mA
